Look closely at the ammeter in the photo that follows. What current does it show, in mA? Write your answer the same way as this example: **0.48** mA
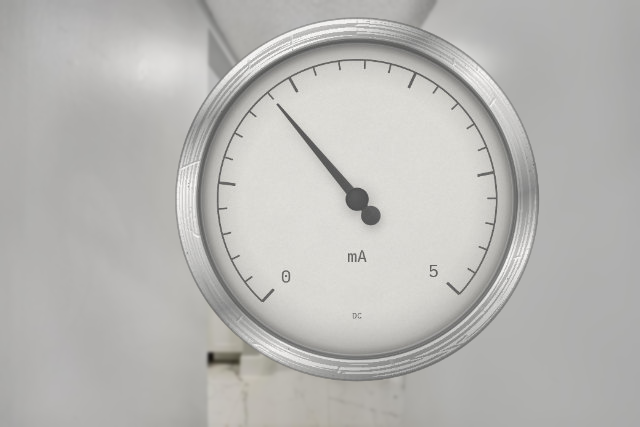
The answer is **1.8** mA
